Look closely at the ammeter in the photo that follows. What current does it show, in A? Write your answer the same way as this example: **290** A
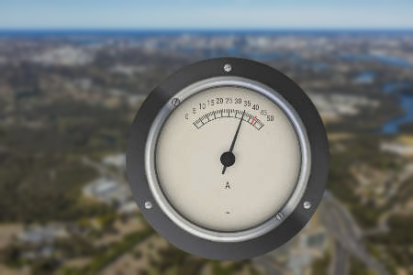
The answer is **35** A
